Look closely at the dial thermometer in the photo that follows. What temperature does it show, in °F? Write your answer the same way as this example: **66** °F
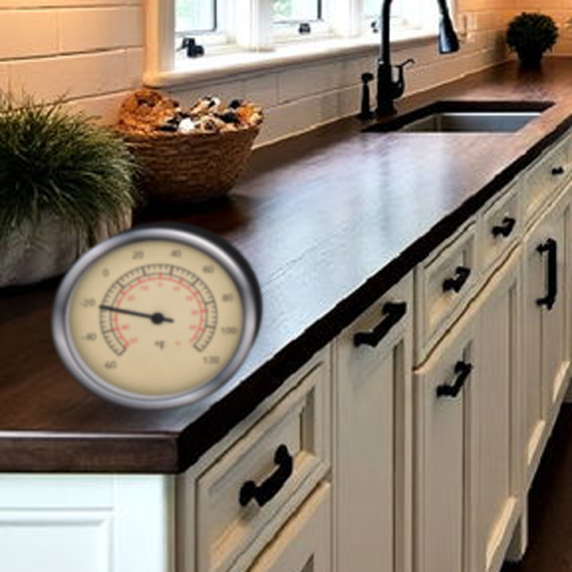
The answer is **-20** °F
